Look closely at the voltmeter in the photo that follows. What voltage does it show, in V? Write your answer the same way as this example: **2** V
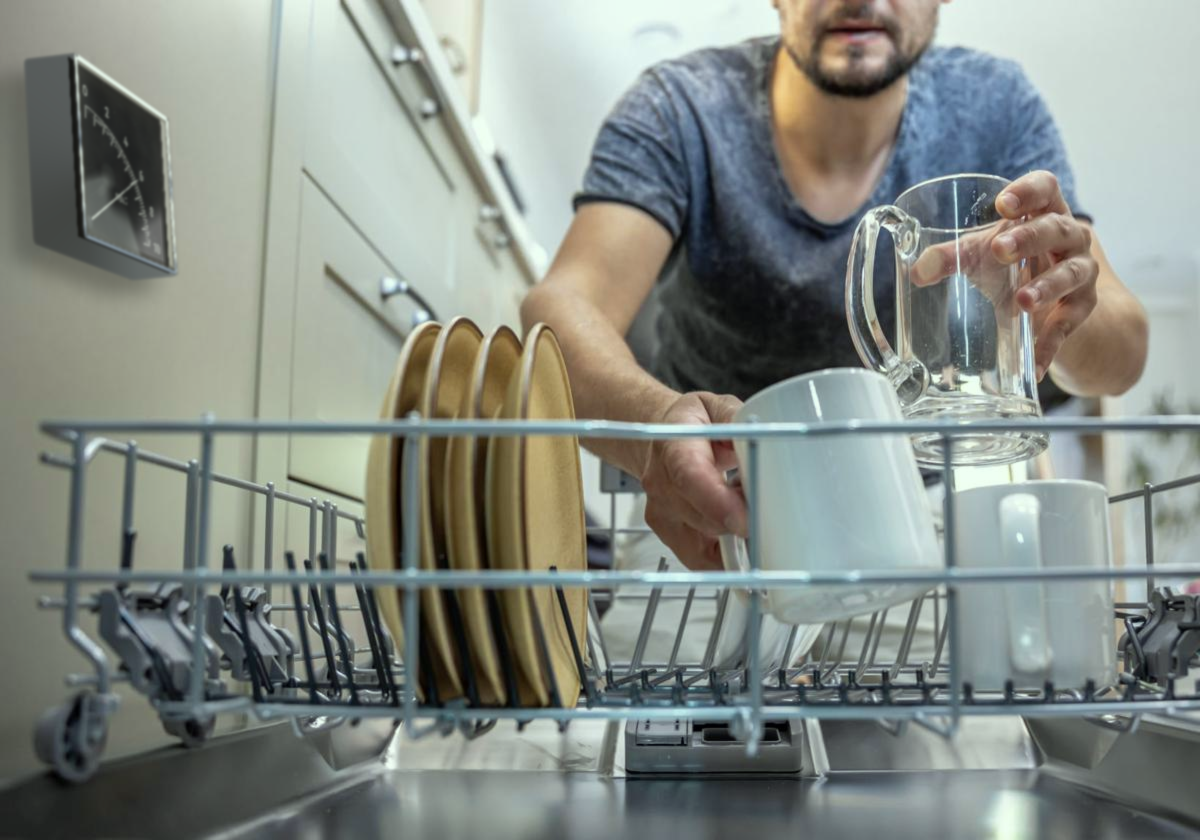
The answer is **6** V
